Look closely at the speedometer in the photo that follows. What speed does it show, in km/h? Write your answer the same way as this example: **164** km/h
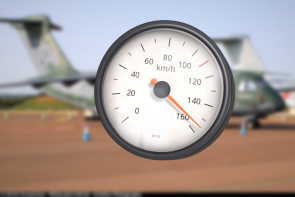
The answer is **155** km/h
